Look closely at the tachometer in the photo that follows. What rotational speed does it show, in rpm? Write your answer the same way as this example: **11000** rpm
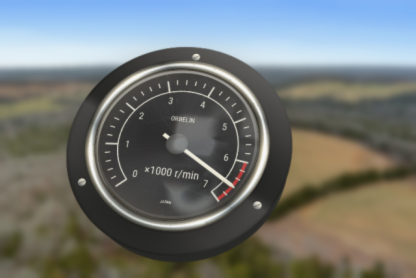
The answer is **6600** rpm
